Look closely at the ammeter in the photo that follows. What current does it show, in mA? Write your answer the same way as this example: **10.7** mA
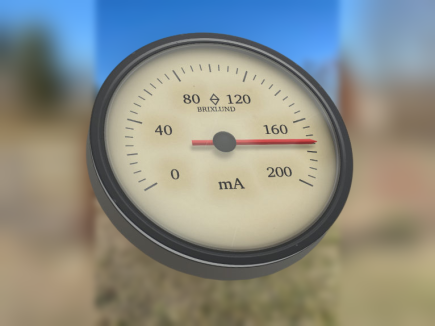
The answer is **175** mA
